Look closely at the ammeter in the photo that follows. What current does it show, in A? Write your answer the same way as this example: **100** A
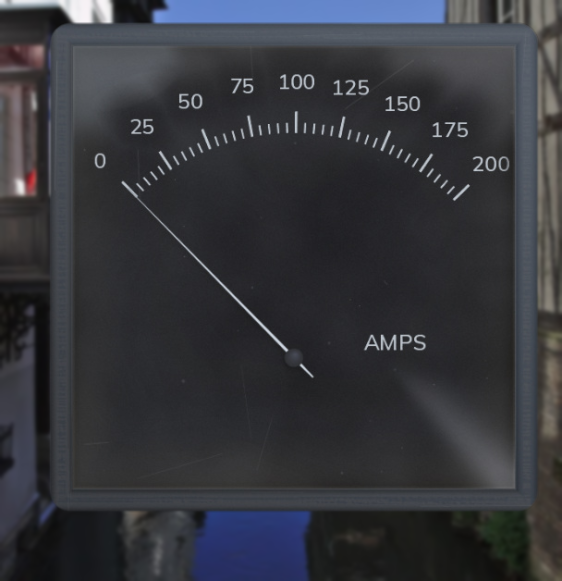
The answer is **0** A
